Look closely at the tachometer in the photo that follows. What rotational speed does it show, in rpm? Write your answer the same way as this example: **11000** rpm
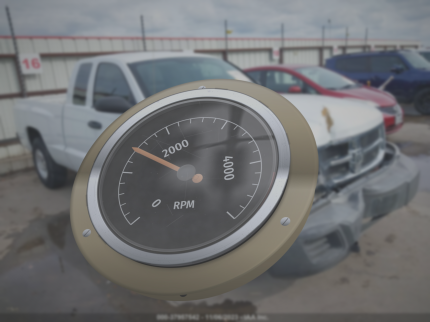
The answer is **1400** rpm
